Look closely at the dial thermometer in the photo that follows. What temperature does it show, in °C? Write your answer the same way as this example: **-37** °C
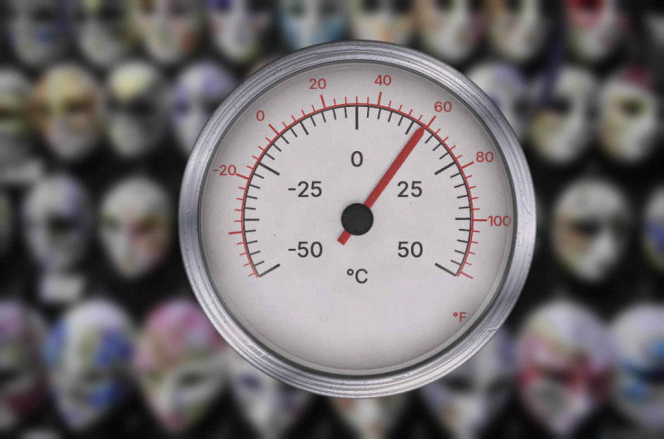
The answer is **15** °C
